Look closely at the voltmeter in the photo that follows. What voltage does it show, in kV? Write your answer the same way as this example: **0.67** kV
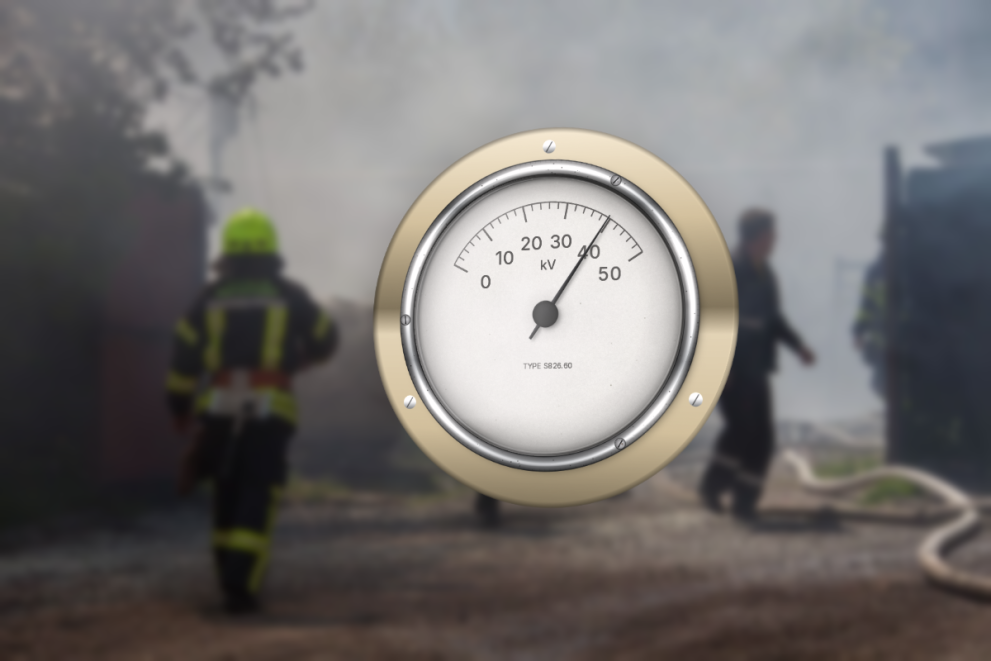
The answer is **40** kV
